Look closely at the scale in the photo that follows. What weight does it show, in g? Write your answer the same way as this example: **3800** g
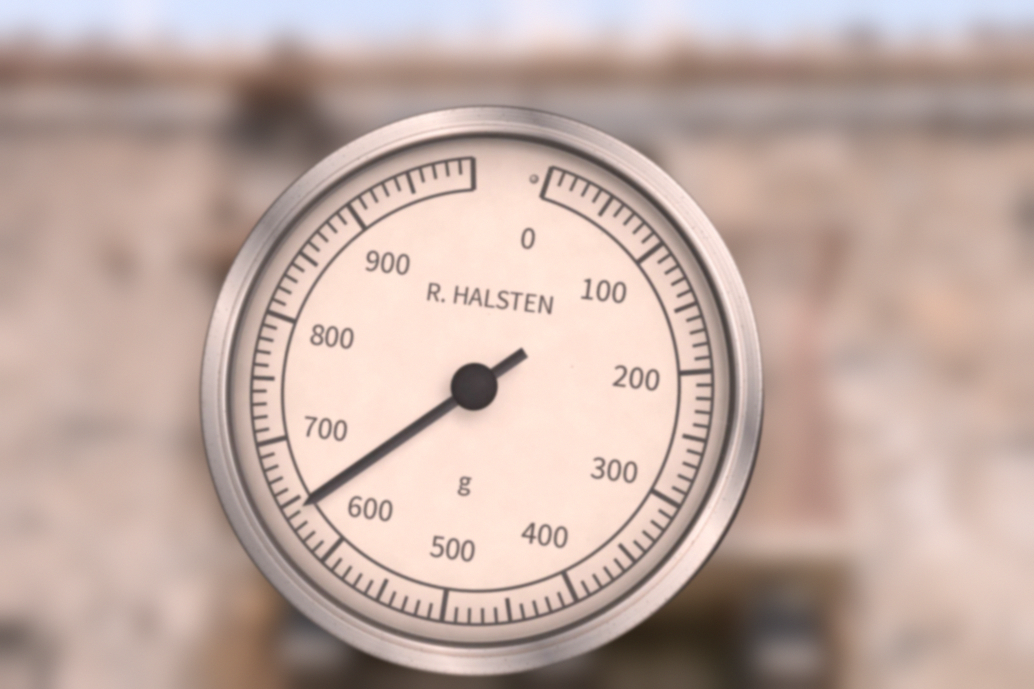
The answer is **640** g
